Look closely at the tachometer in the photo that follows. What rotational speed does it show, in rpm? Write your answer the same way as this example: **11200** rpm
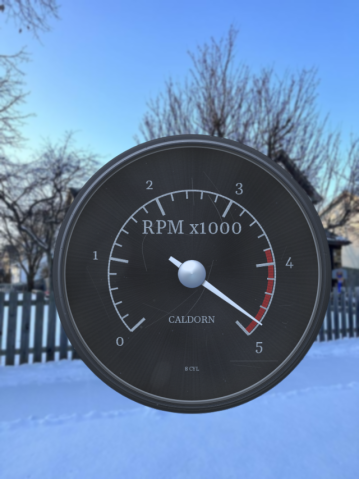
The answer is **4800** rpm
